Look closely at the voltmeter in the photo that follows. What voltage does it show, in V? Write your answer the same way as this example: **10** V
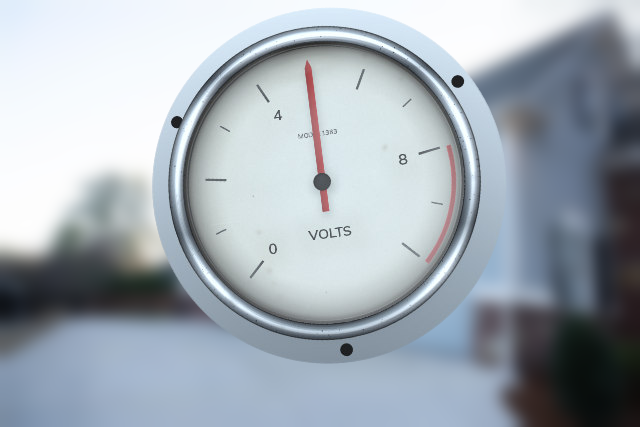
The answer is **5** V
